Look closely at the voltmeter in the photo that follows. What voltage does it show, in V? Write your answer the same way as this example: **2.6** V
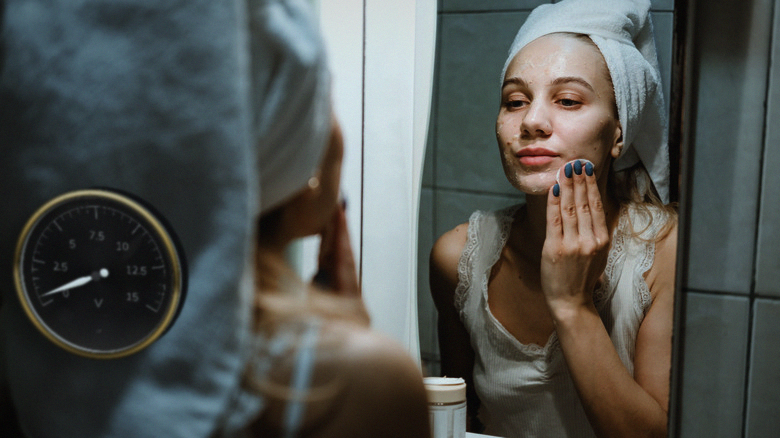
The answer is **0.5** V
